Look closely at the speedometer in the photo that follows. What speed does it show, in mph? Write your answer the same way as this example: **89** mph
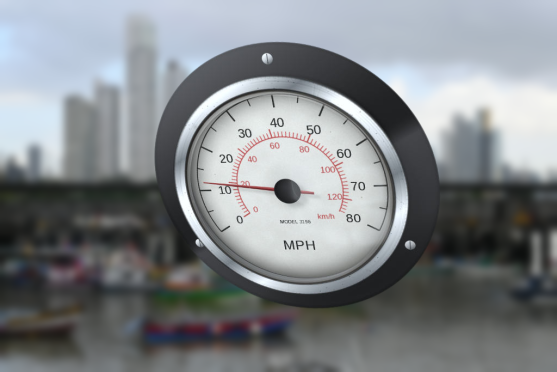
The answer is **12.5** mph
